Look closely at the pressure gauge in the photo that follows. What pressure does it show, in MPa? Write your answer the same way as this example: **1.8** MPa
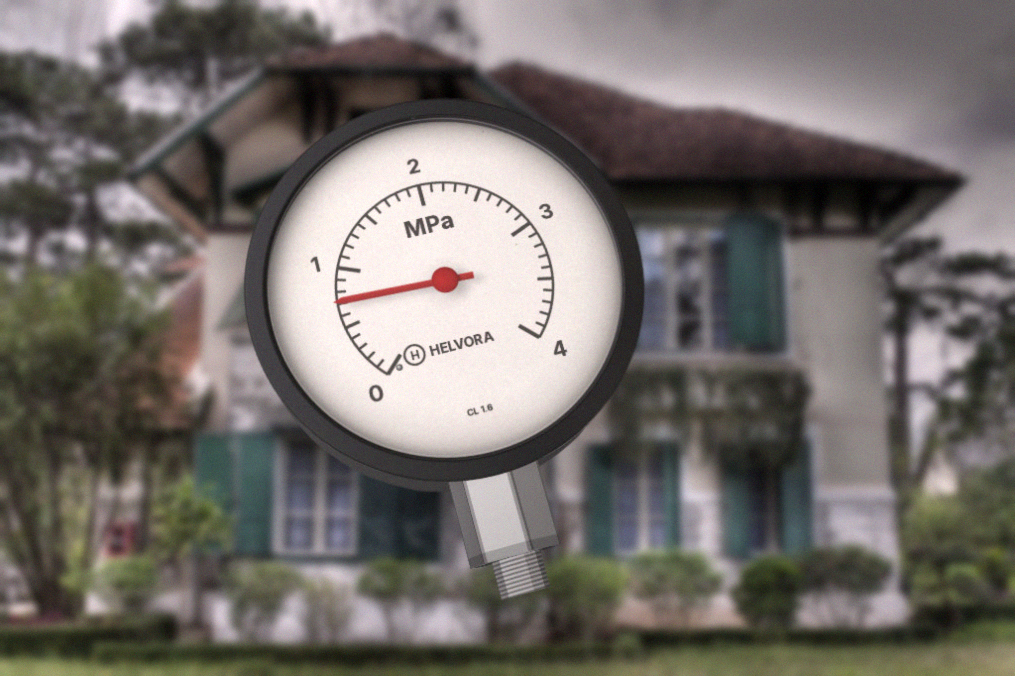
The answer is **0.7** MPa
